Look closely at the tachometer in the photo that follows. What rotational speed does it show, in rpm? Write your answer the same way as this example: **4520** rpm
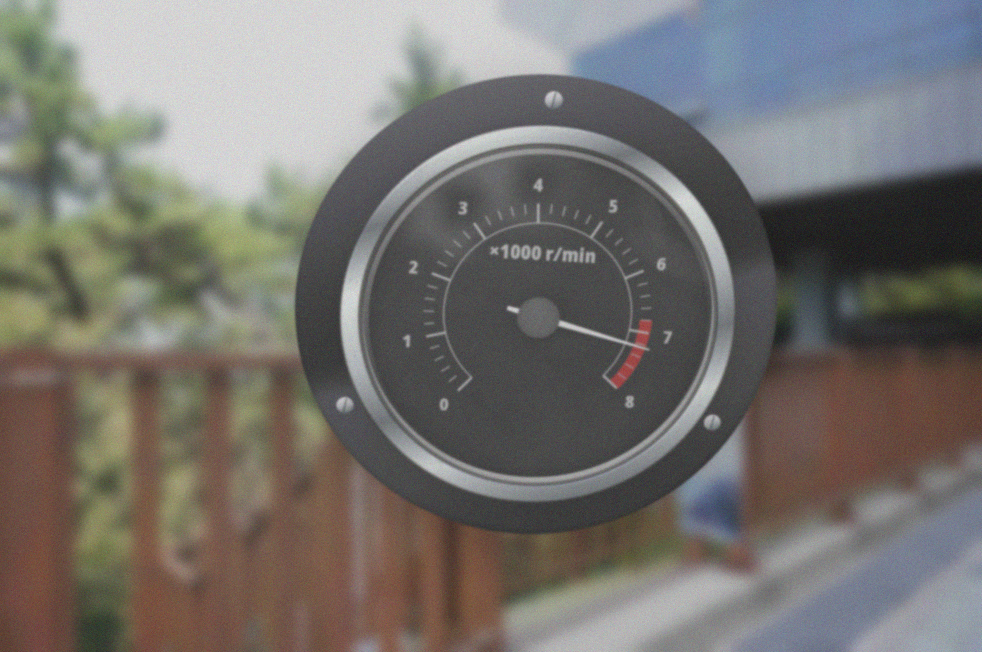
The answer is **7200** rpm
